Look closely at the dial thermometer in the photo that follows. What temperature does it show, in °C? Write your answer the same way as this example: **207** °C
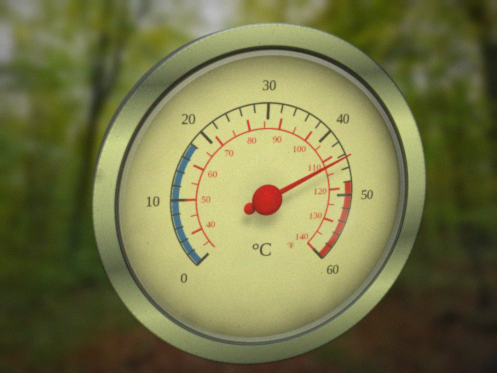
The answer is **44** °C
